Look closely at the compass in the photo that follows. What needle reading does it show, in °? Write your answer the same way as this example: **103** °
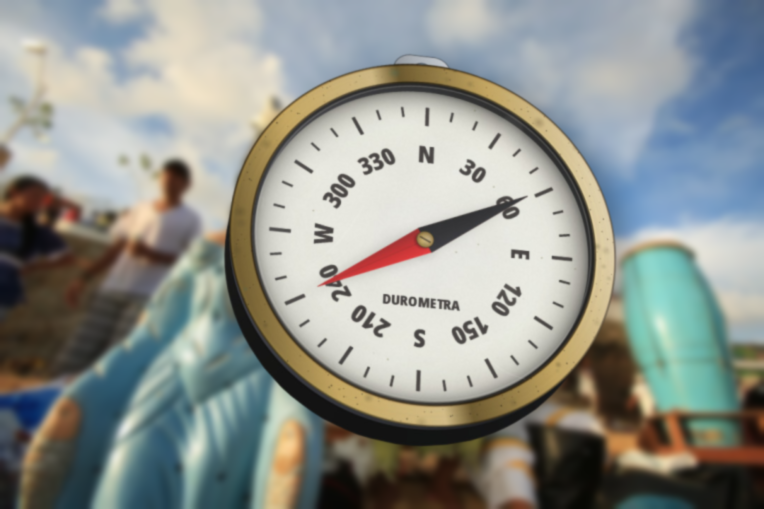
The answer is **240** °
